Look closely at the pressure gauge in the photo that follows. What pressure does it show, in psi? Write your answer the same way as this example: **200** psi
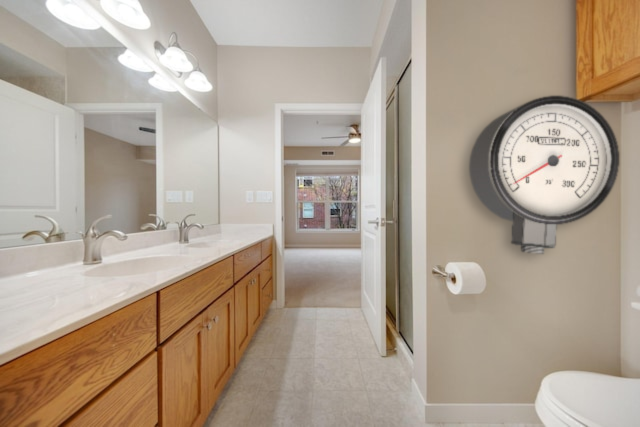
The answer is **10** psi
